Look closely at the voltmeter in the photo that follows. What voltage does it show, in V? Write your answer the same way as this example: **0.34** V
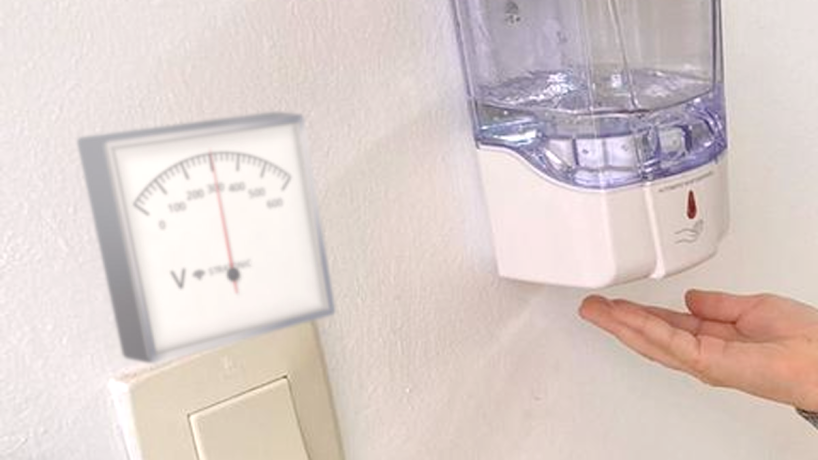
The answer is **300** V
